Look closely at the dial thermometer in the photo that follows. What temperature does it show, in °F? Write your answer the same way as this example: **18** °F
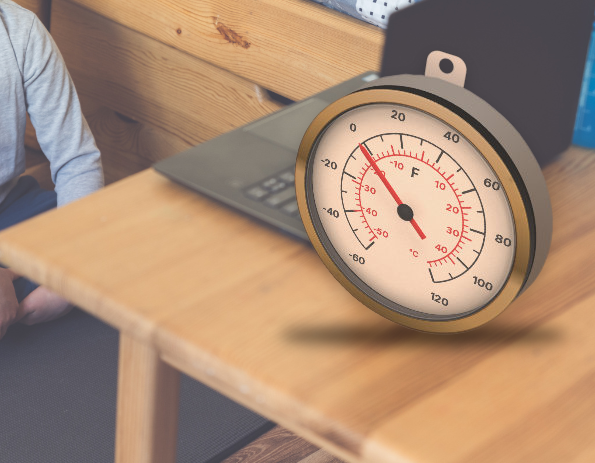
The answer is **0** °F
